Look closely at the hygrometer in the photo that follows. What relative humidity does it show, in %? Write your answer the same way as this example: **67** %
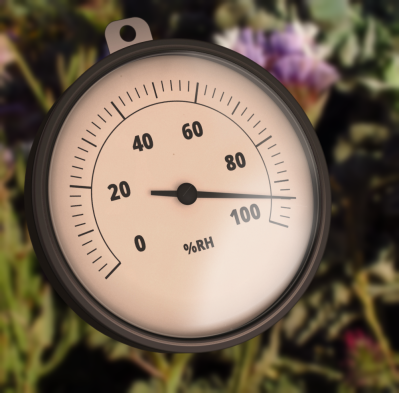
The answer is **94** %
